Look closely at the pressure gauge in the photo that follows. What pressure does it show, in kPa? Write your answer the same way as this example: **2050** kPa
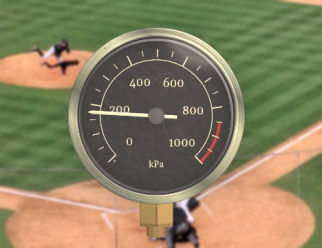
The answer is **175** kPa
